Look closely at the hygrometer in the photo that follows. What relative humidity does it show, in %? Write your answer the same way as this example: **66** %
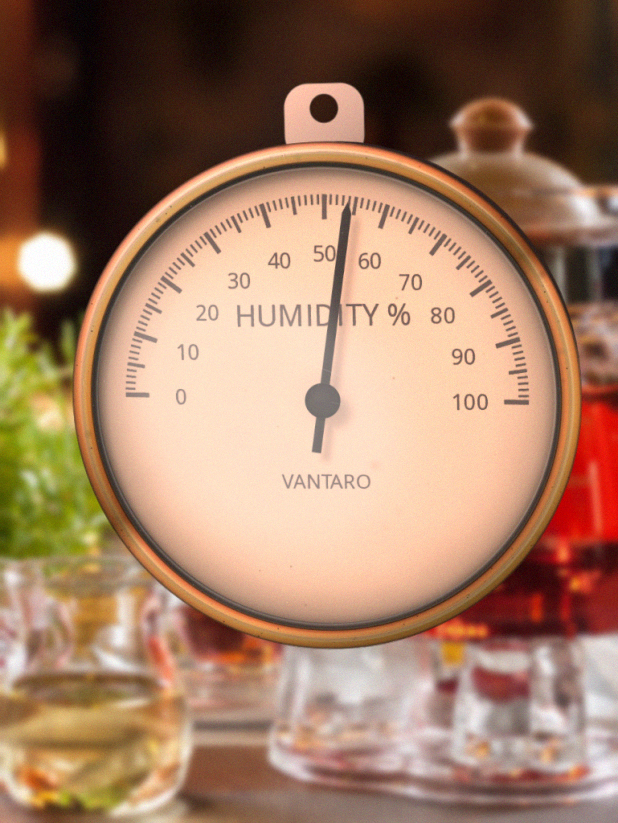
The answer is **54** %
